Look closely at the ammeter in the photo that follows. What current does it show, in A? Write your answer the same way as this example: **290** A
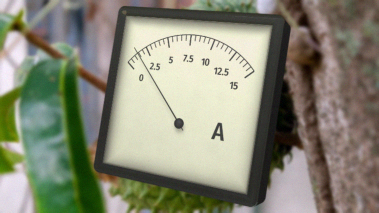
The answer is **1.5** A
